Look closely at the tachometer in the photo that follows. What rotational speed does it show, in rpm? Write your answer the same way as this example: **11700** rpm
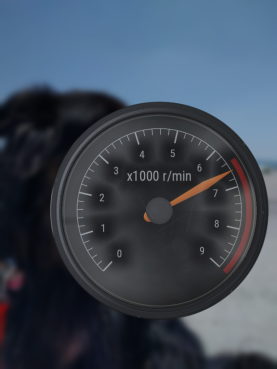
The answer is **6600** rpm
